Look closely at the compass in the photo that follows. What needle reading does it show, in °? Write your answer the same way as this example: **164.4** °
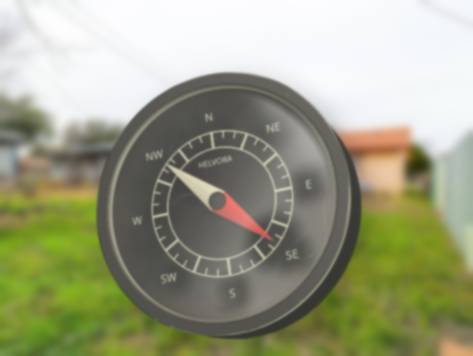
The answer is **135** °
